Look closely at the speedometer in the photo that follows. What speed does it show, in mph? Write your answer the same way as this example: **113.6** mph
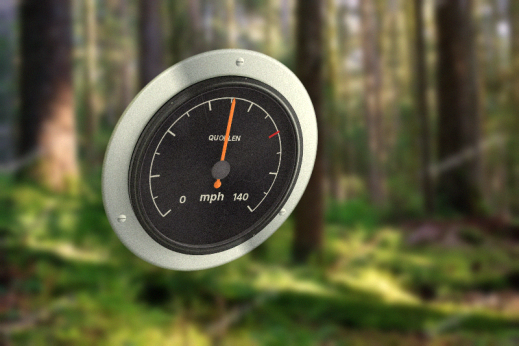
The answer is **70** mph
